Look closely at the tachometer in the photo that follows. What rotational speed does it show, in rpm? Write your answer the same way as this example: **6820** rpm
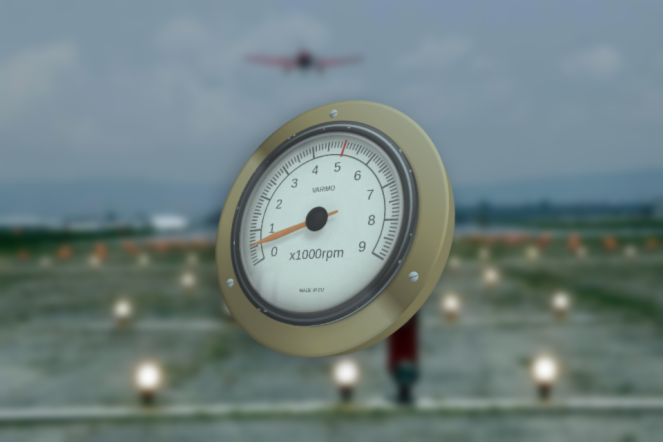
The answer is **500** rpm
